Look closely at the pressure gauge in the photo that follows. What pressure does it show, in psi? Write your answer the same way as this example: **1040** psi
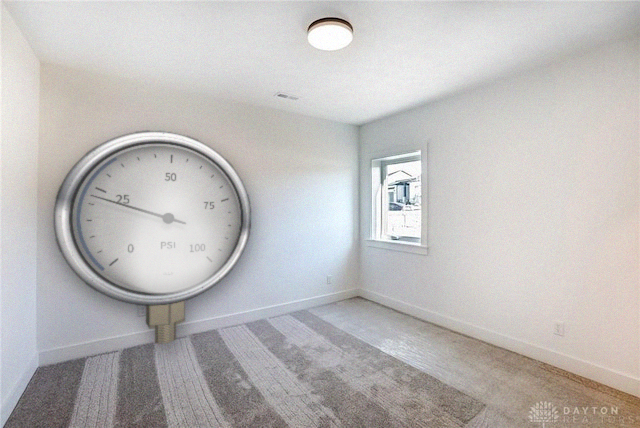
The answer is **22.5** psi
